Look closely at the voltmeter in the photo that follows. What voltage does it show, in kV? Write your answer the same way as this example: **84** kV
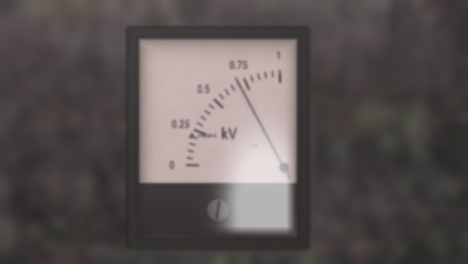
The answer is **0.7** kV
